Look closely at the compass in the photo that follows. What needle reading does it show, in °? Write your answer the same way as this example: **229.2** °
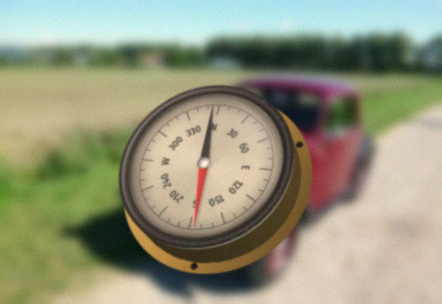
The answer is **175** °
